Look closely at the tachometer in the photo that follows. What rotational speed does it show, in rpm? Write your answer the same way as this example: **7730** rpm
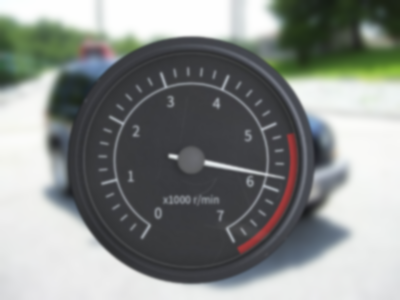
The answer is **5800** rpm
